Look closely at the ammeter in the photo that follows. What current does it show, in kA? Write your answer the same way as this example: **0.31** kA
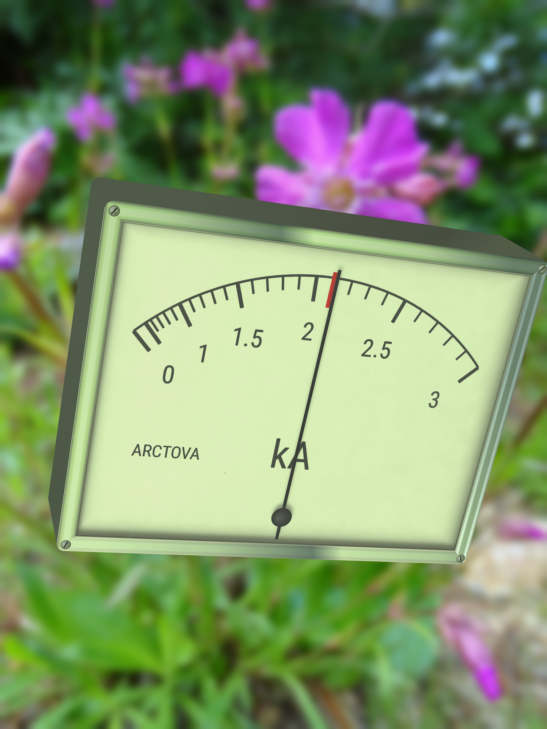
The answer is **2.1** kA
